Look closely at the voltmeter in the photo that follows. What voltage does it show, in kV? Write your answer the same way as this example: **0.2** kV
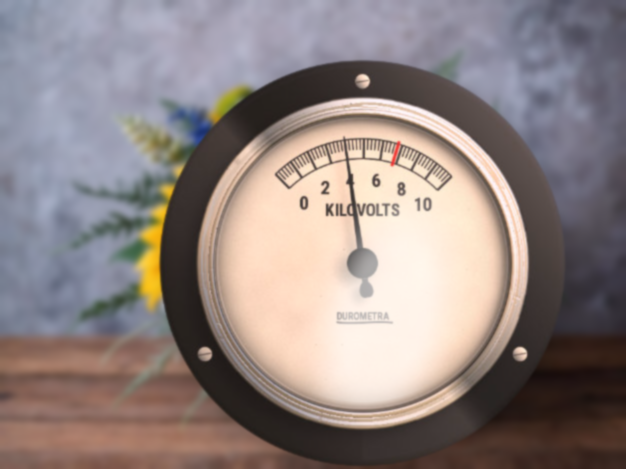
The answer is **4** kV
